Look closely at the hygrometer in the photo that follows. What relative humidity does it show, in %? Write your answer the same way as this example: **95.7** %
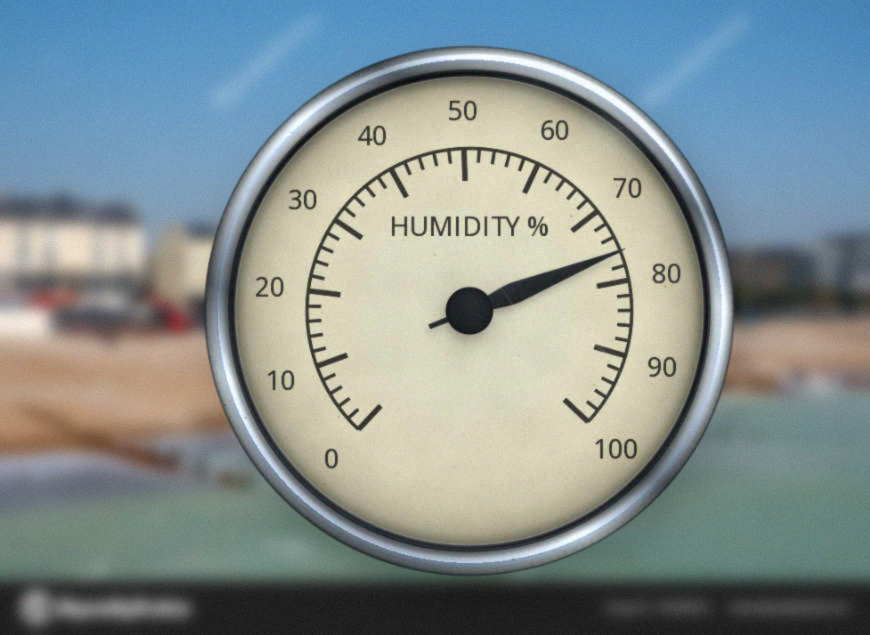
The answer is **76** %
